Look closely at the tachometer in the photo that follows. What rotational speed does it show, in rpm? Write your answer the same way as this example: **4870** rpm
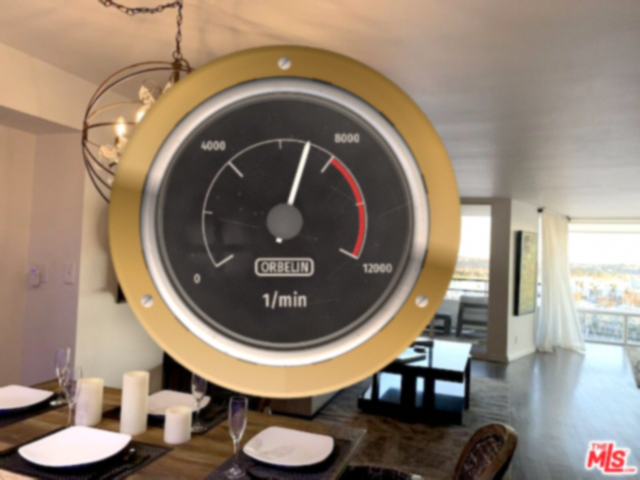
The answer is **7000** rpm
